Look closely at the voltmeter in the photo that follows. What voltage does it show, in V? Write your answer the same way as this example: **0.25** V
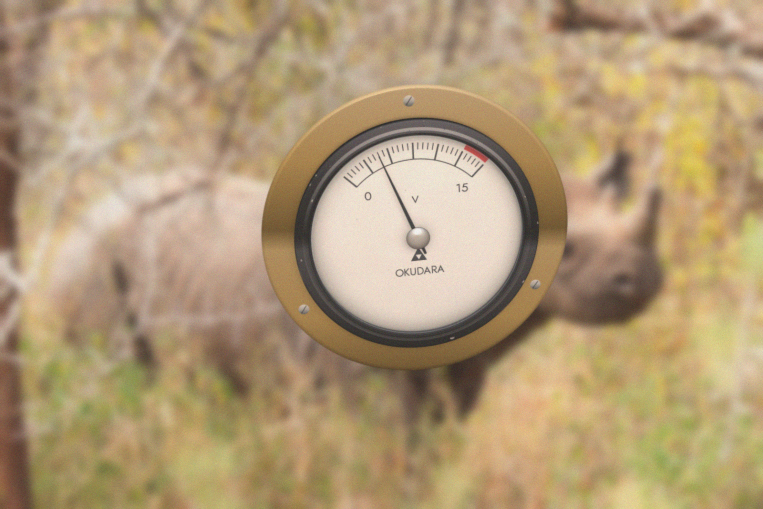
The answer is **4** V
